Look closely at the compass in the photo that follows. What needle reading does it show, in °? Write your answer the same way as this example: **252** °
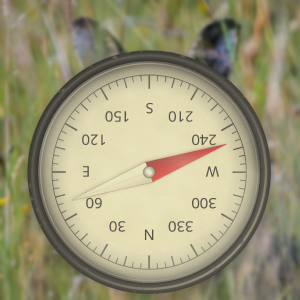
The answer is **250** °
